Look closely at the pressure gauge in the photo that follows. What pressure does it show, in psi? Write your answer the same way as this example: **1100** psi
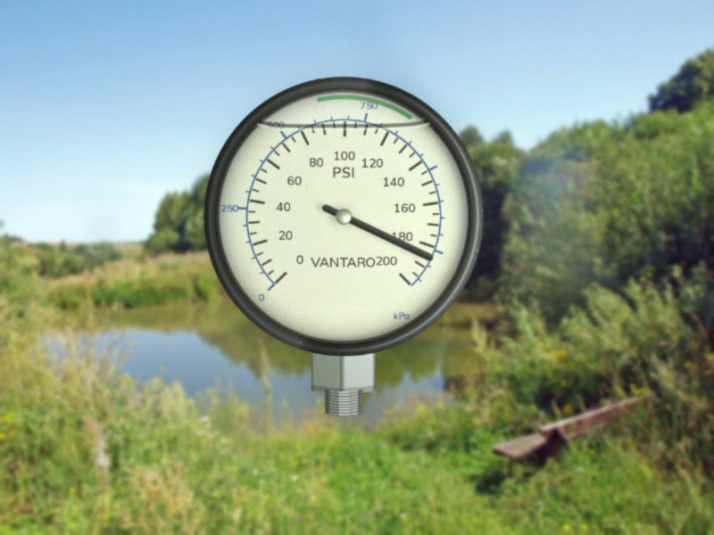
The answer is **185** psi
